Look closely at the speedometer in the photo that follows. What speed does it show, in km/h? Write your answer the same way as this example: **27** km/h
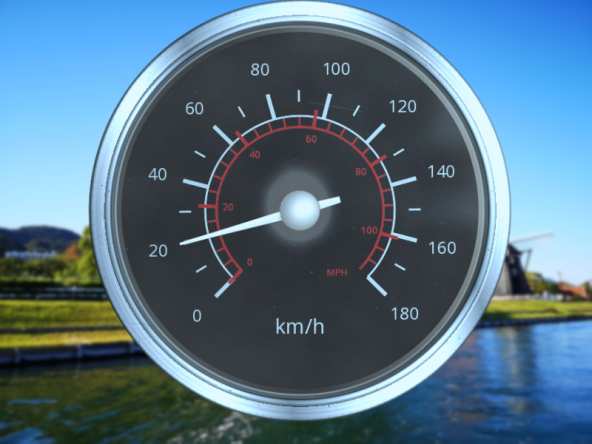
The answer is **20** km/h
